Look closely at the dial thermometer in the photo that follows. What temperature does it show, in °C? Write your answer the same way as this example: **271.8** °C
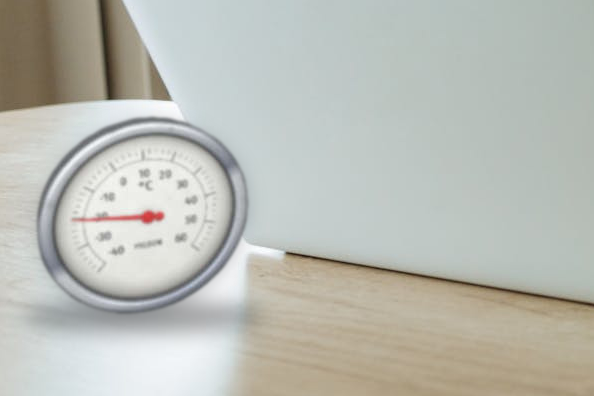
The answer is **-20** °C
